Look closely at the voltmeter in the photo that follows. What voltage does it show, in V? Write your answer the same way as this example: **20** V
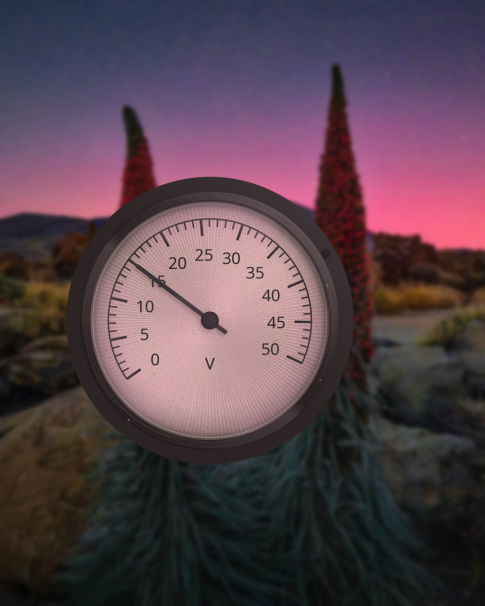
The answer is **15** V
